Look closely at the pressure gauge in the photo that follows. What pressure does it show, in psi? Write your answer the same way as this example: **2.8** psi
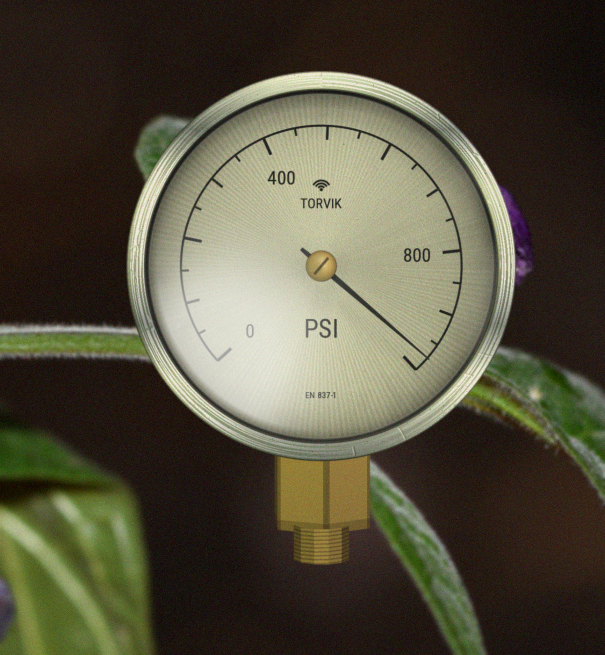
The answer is **975** psi
